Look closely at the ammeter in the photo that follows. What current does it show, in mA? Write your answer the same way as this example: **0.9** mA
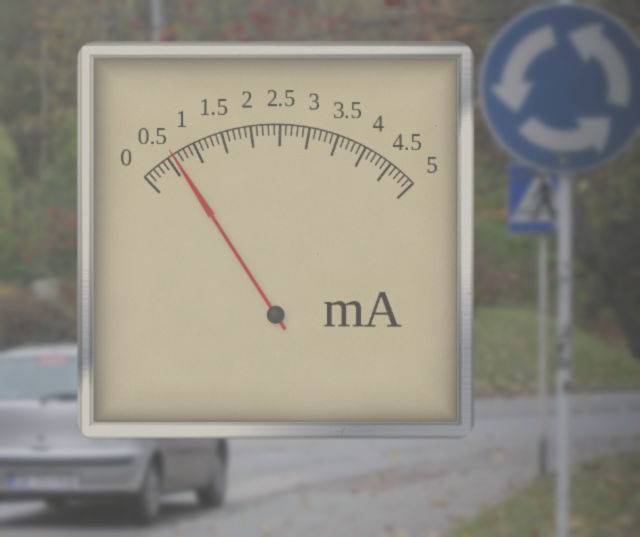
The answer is **0.6** mA
